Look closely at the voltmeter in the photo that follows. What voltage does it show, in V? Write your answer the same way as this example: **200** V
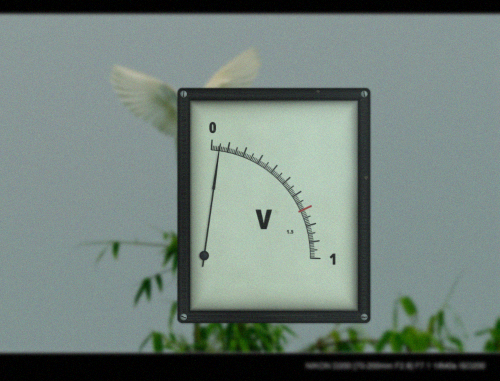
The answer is **0.05** V
